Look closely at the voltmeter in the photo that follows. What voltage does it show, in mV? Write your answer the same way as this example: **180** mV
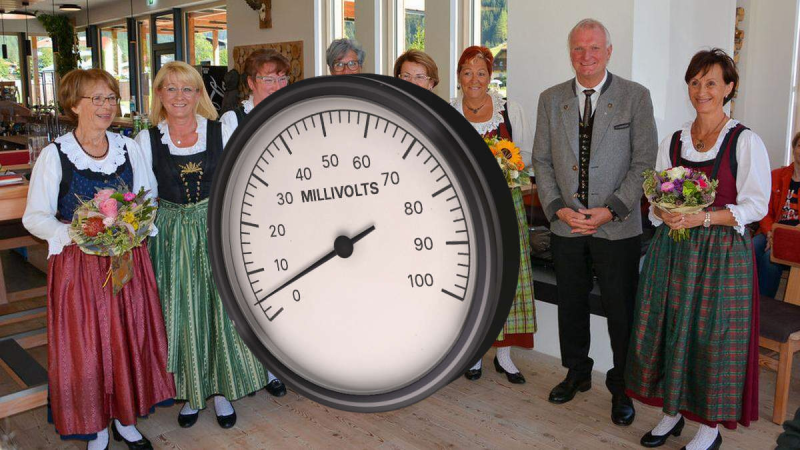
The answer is **4** mV
